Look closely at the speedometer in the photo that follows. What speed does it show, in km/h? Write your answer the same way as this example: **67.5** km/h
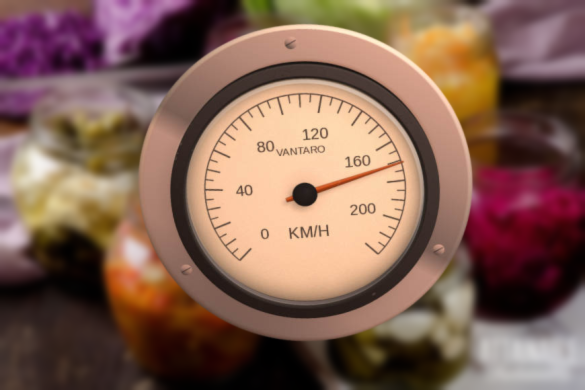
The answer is **170** km/h
